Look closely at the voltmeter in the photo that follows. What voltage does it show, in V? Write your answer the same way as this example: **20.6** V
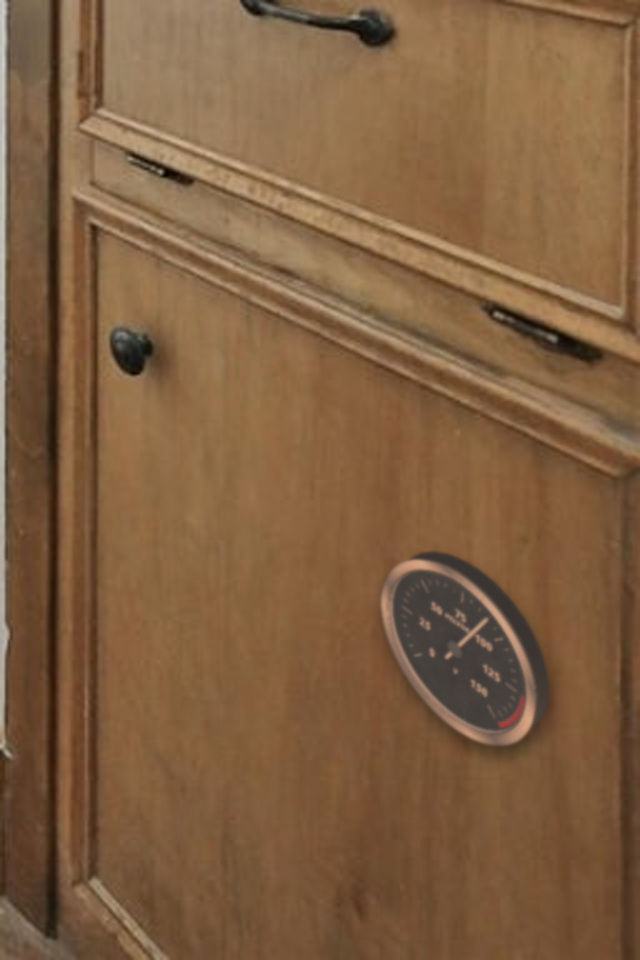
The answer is **90** V
